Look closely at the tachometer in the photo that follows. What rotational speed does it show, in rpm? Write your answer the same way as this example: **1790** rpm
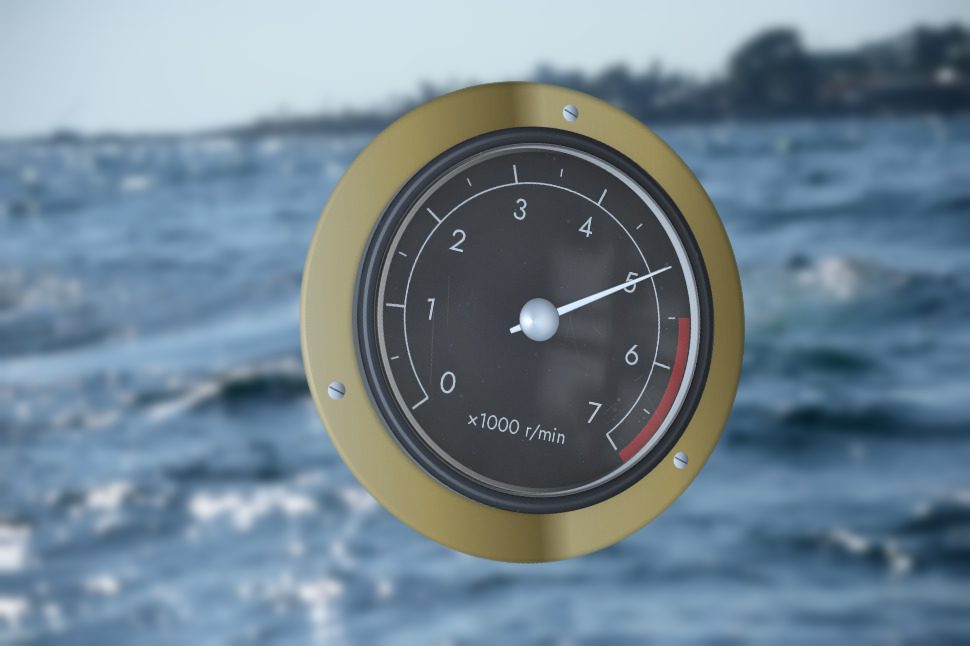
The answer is **5000** rpm
